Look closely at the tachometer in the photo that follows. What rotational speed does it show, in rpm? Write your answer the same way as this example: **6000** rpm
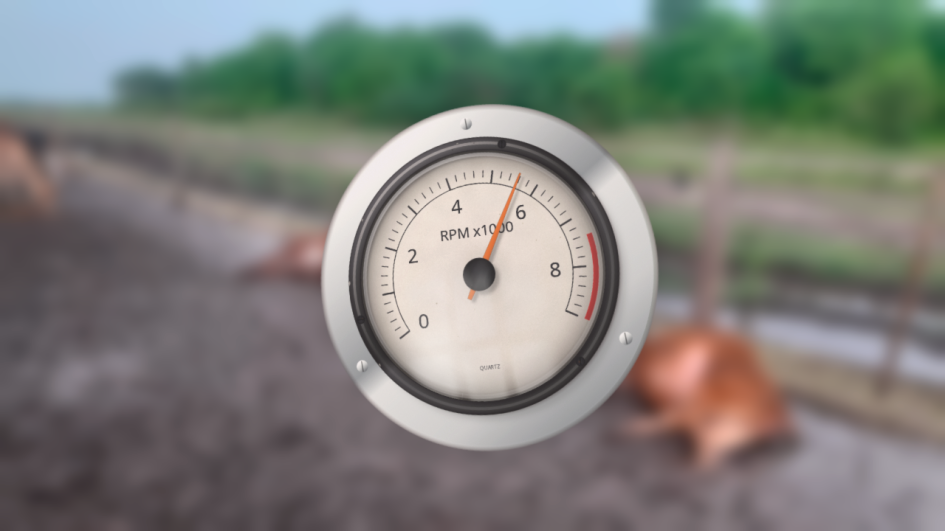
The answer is **5600** rpm
